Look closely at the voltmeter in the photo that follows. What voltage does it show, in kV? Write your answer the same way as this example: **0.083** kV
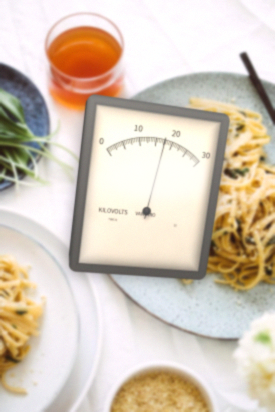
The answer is **17.5** kV
